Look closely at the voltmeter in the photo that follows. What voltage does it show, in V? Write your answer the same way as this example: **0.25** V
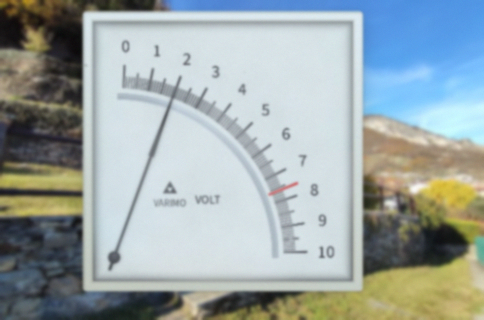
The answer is **2** V
